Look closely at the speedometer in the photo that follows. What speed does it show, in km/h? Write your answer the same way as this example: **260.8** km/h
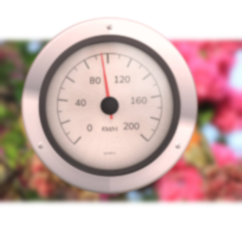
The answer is **95** km/h
